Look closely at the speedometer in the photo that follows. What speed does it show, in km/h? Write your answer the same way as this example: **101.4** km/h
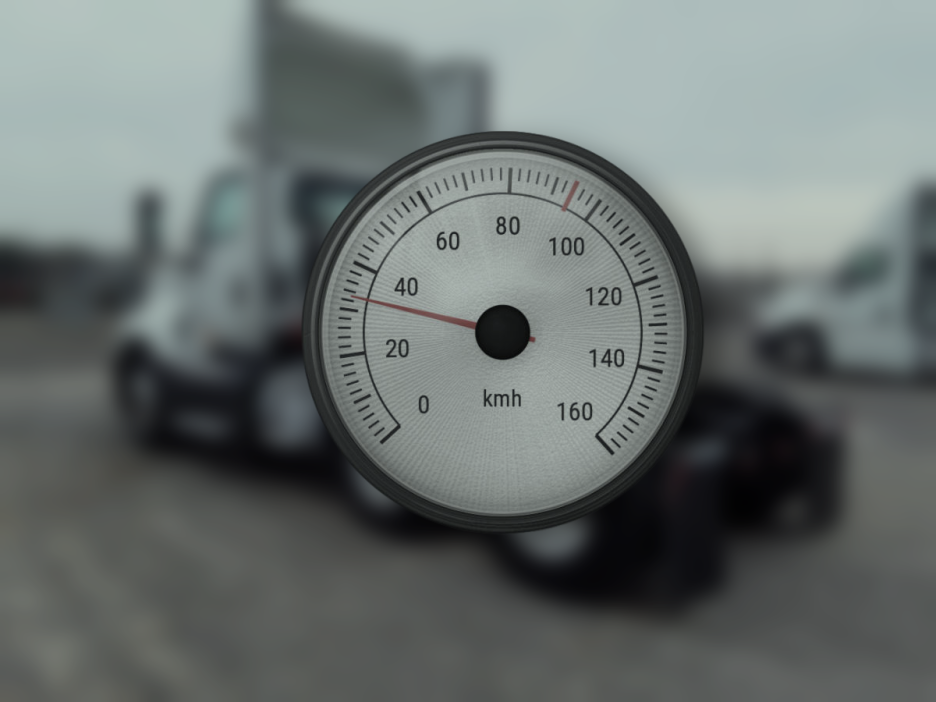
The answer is **33** km/h
